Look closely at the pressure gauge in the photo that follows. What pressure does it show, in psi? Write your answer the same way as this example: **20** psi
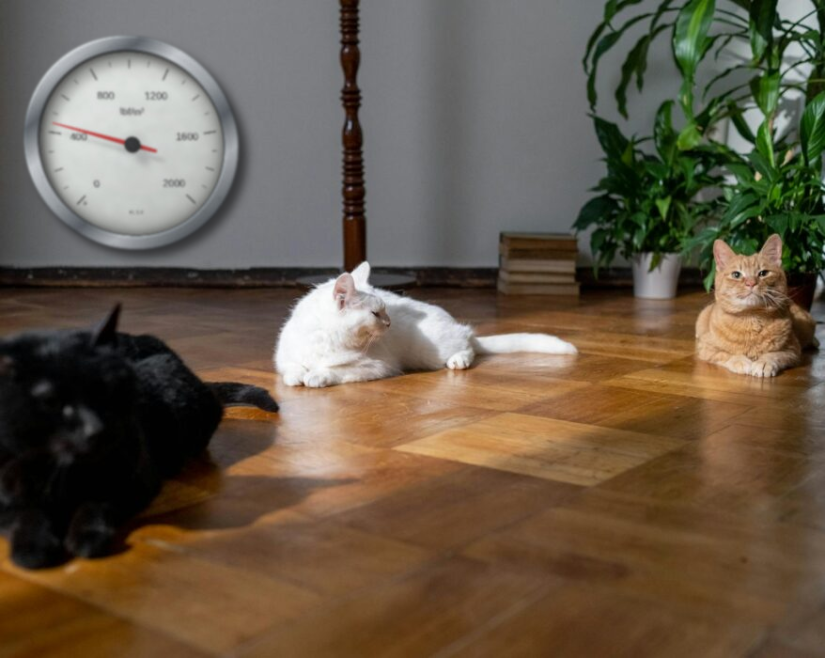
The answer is **450** psi
